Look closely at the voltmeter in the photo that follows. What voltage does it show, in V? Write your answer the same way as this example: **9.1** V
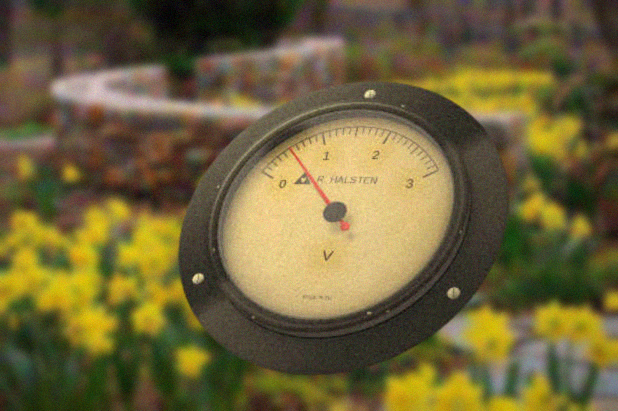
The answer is **0.5** V
